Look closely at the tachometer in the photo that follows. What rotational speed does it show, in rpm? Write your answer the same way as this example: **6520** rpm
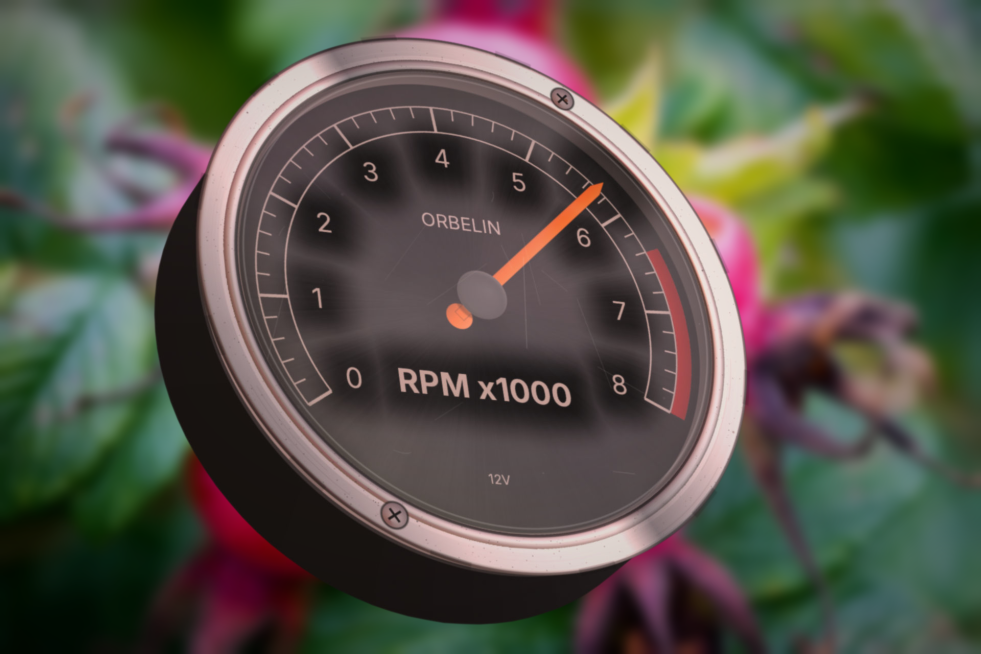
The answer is **5700** rpm
